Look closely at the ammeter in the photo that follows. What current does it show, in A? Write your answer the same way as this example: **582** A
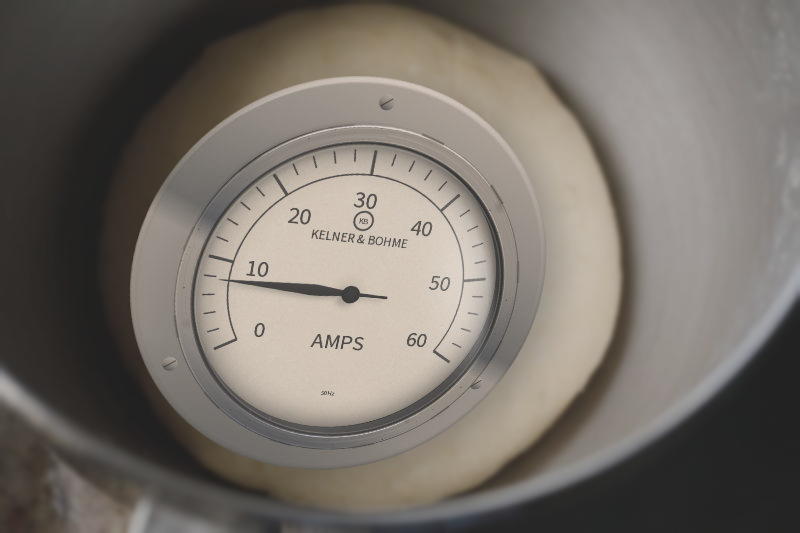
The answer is **8** A
